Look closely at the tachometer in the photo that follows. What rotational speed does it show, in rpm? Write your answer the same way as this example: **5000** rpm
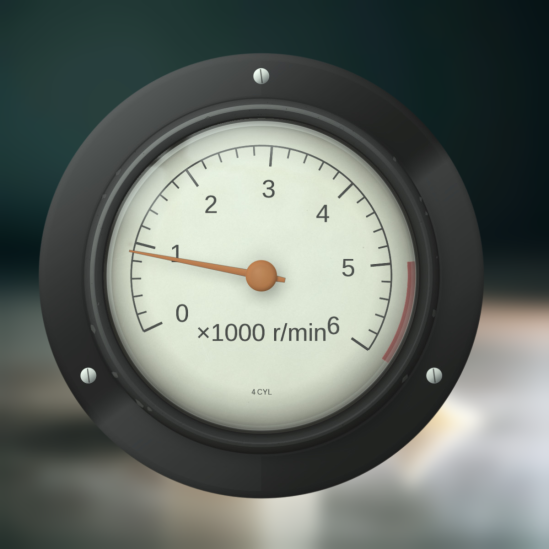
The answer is **900** rpm
